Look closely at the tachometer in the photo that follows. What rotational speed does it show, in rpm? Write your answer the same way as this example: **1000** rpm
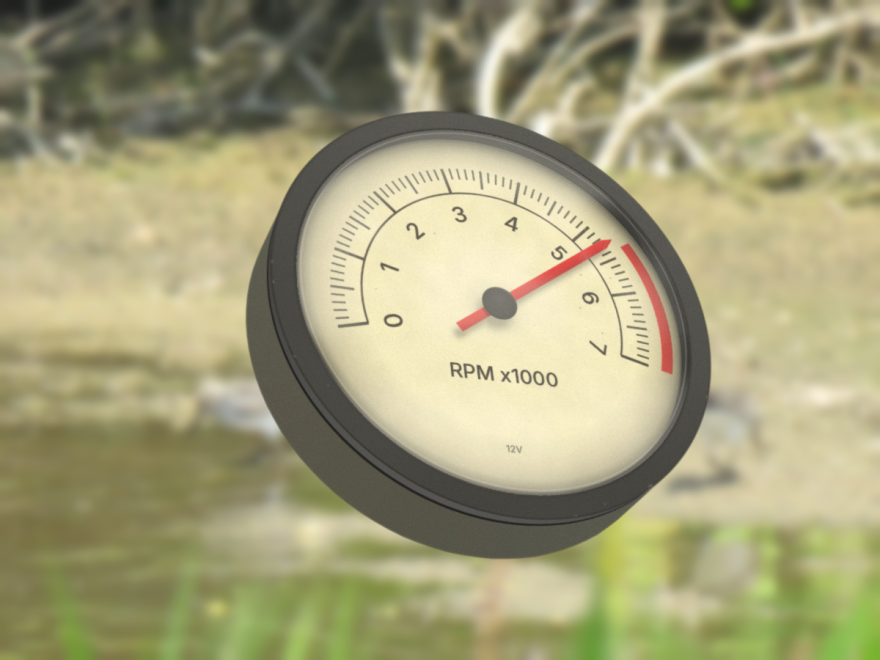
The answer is **5300** rpm
